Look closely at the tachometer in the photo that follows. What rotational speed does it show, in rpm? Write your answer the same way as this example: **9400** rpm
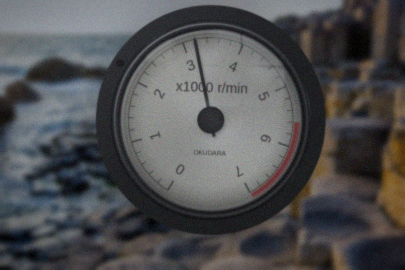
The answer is **3200** rpm
